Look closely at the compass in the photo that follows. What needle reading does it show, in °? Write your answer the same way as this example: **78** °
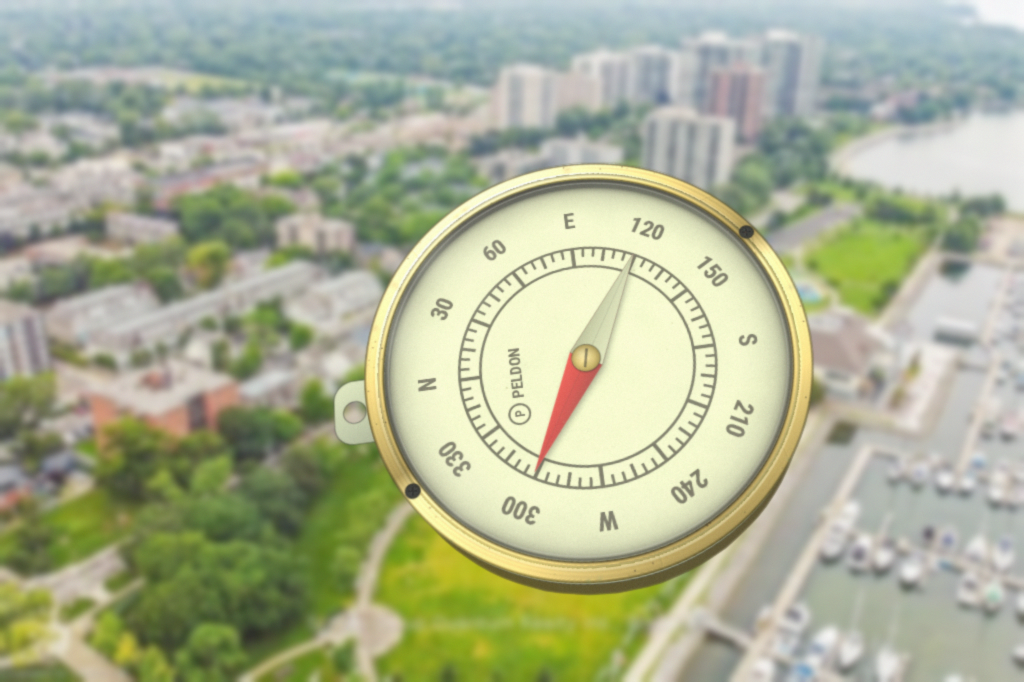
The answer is **300** °
